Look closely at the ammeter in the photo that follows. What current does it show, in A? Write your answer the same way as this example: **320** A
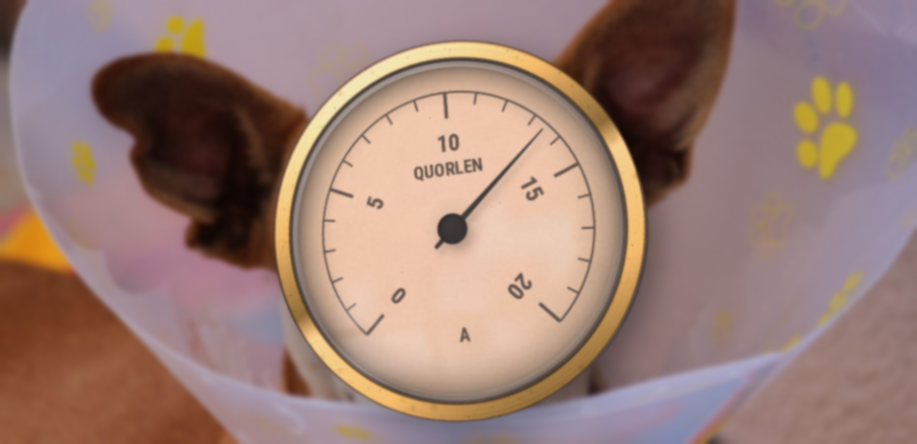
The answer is **13.5** A
